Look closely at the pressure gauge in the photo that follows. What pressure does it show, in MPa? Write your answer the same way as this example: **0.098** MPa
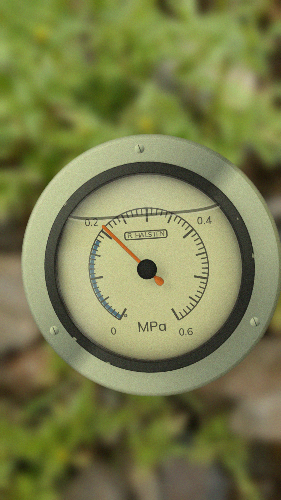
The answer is **0.21** MPa
